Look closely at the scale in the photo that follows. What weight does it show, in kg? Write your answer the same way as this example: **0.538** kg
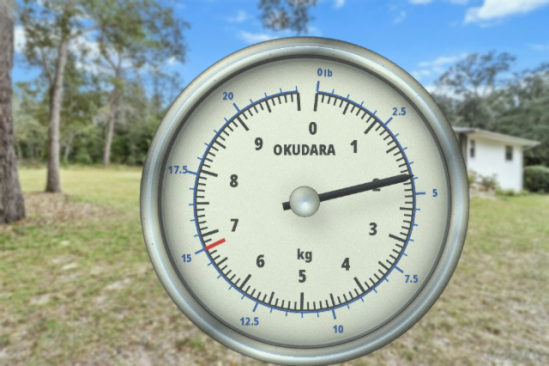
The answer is **2** kg
